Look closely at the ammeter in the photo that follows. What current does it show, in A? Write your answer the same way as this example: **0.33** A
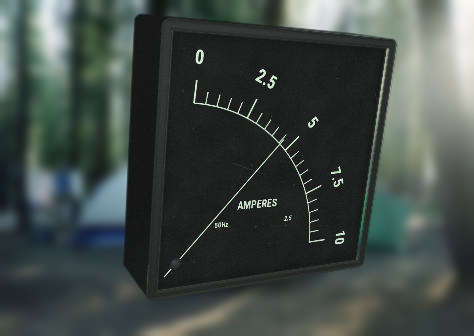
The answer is **4.5** A
